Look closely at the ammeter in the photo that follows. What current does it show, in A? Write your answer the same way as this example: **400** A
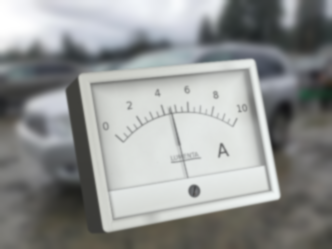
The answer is **4.5** A
